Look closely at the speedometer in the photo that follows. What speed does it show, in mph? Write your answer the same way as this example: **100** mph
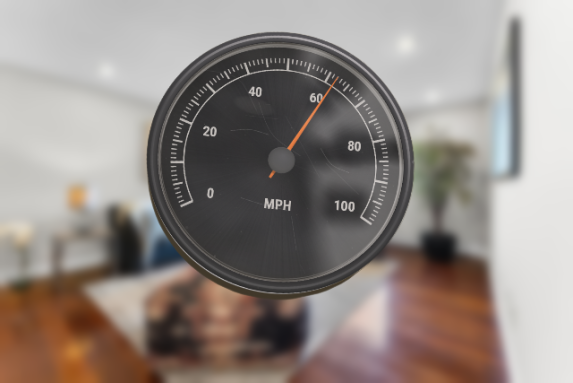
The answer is **62** mph
